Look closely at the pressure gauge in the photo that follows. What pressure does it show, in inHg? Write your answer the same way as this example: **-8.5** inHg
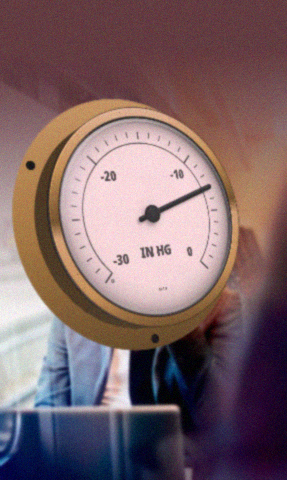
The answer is **-7** inHg
